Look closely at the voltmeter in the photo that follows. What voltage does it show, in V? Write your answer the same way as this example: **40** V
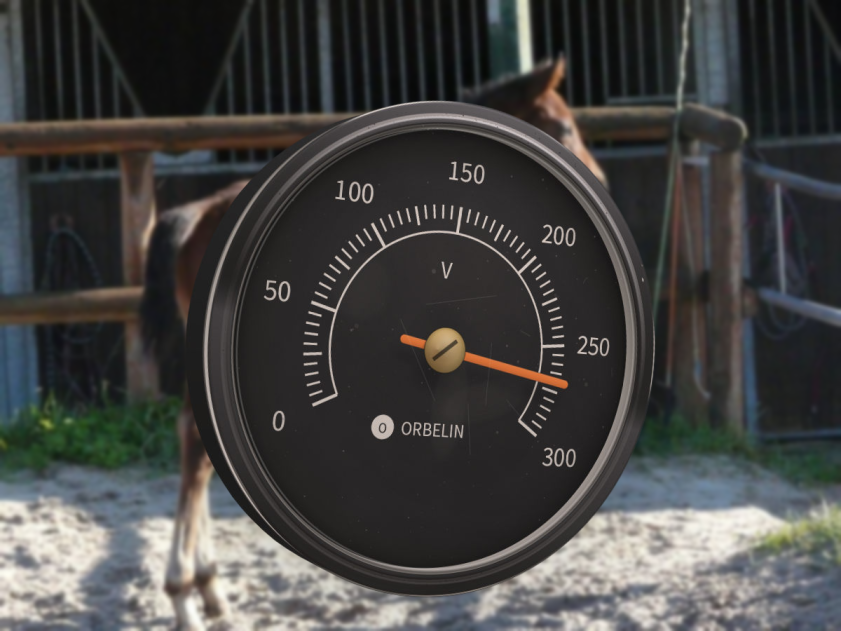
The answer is **270** V
